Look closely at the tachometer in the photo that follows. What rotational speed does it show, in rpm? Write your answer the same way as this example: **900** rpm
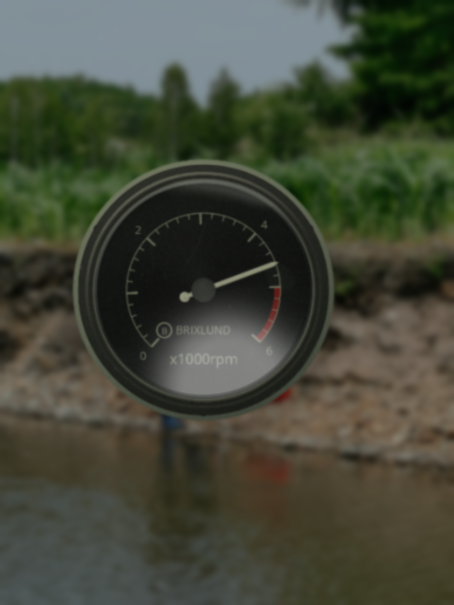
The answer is **4600** rpm
